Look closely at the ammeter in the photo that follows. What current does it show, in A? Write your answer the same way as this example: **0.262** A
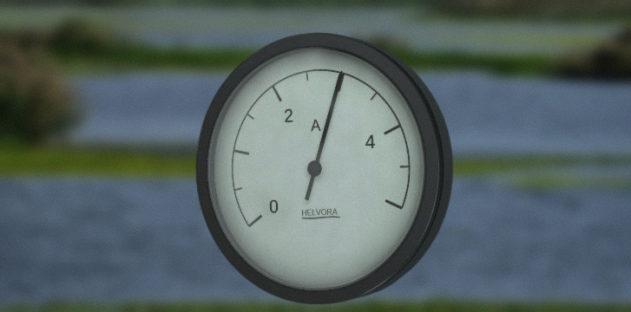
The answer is **3** A
